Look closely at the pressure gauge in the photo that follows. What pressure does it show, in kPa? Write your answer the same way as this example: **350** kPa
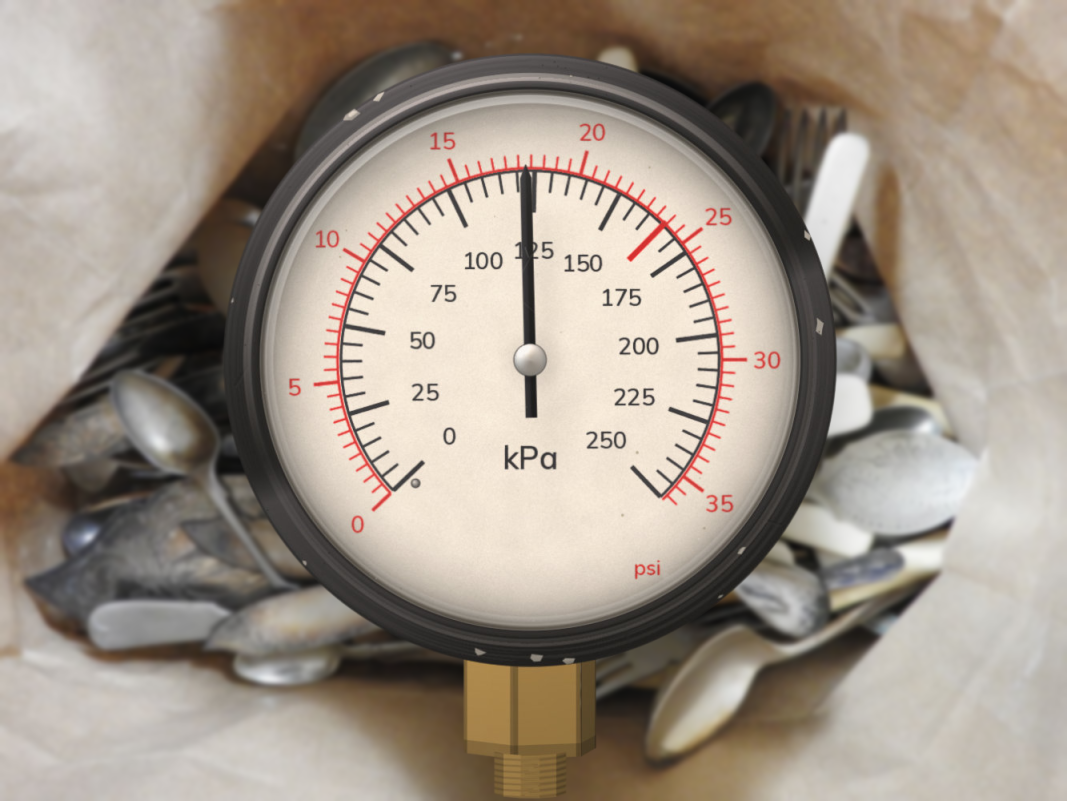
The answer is **122.5** kPa
